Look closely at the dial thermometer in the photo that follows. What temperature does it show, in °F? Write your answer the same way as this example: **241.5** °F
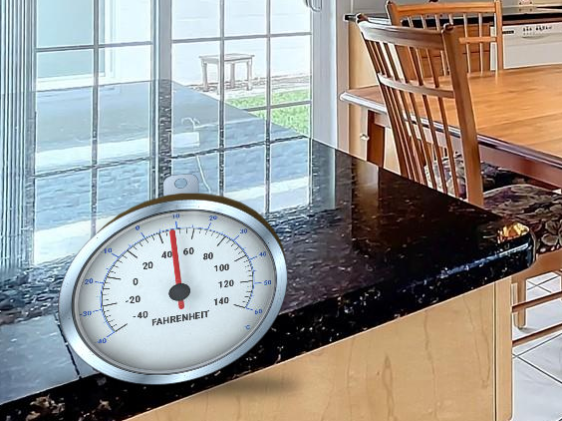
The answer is **48** °F
